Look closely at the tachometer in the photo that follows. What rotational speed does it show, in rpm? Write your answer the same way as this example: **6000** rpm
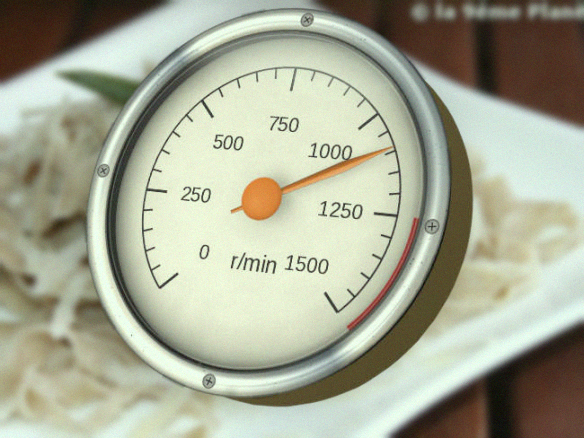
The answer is **1100** rpm
